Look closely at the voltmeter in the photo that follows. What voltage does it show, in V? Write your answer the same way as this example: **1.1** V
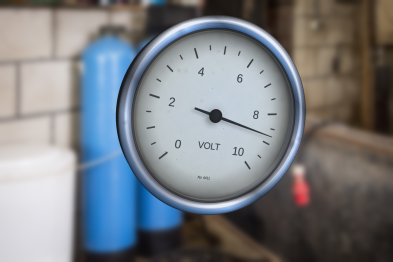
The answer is **8.75** V
